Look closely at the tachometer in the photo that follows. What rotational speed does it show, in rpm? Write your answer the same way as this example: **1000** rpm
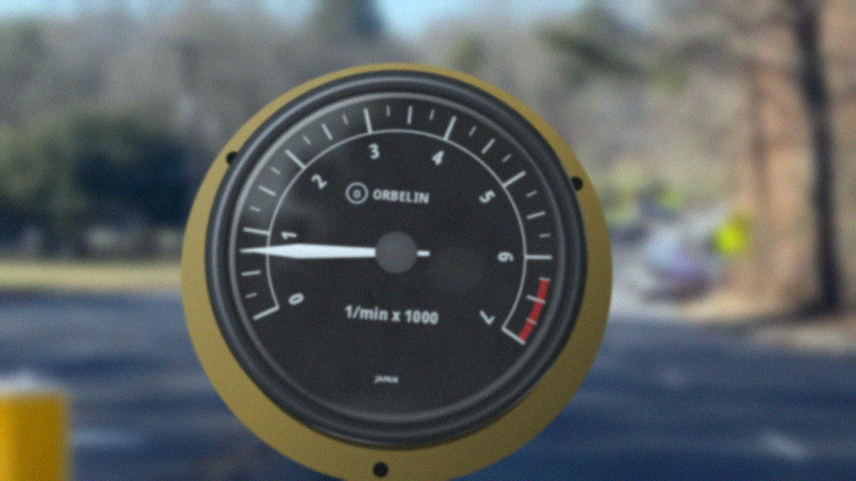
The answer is **750** rpm
